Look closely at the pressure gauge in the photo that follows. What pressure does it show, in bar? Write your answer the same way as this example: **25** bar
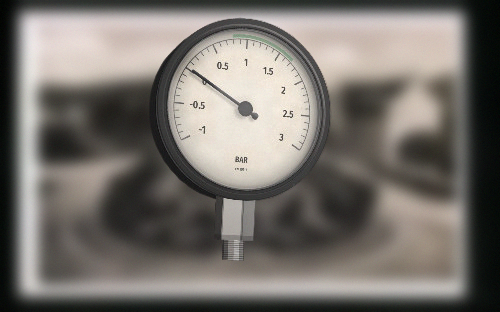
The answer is **0** bar
